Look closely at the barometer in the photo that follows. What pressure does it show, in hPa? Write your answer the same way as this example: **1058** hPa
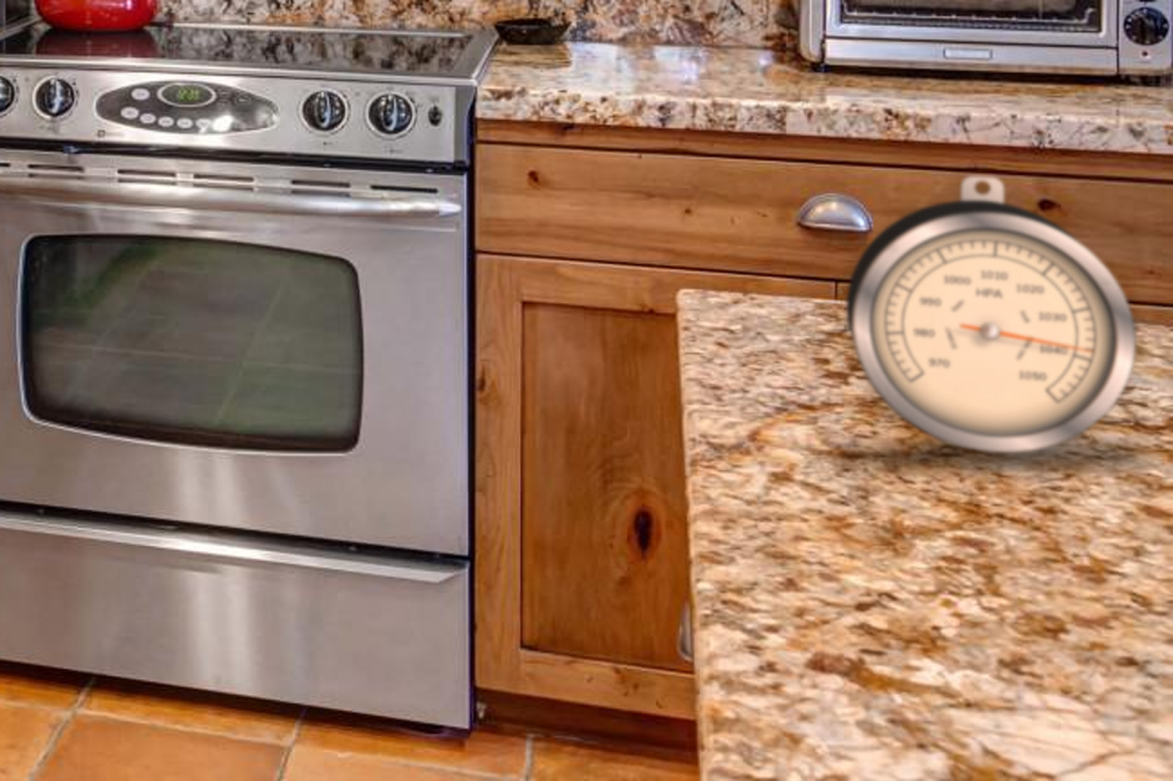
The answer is **1038** hPa
